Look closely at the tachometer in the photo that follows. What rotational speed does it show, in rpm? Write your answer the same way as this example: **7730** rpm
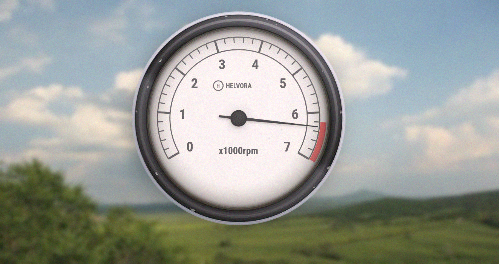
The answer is **6300** rpm
